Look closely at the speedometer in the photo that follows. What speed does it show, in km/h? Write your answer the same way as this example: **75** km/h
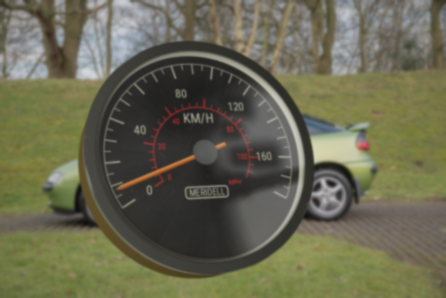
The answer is **7.5** km/h
